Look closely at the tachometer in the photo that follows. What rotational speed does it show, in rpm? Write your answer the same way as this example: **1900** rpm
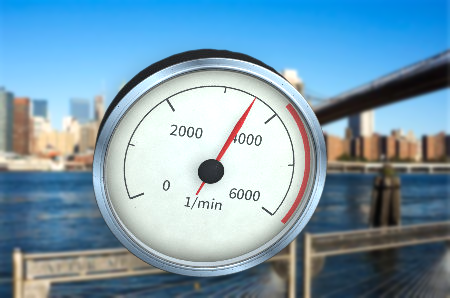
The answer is **3500** rpm
